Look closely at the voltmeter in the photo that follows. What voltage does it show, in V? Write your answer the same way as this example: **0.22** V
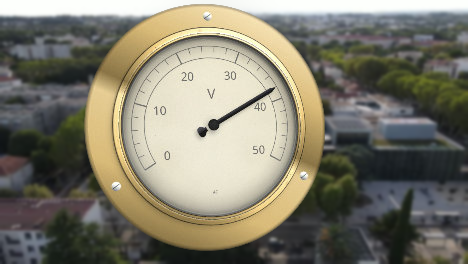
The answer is **38** V
